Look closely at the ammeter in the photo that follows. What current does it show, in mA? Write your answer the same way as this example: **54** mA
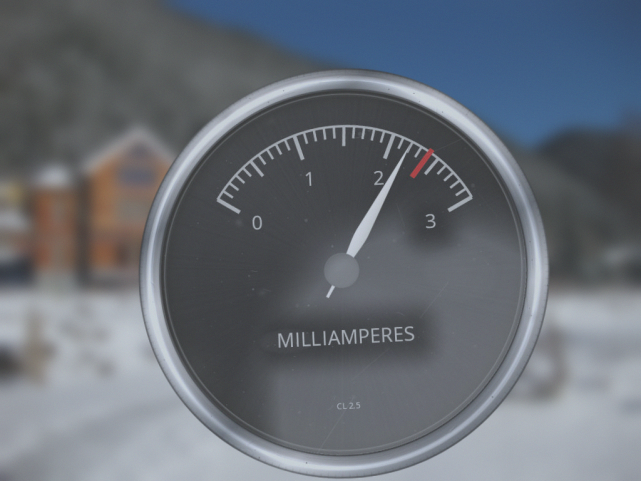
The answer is **2.2** mA
